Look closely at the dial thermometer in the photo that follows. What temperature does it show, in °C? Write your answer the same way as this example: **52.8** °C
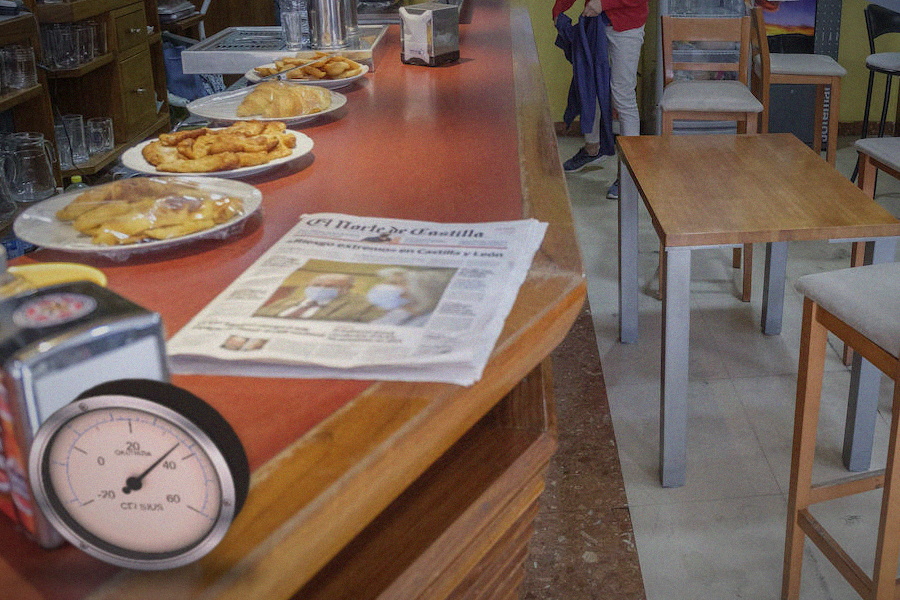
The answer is **35** °C
